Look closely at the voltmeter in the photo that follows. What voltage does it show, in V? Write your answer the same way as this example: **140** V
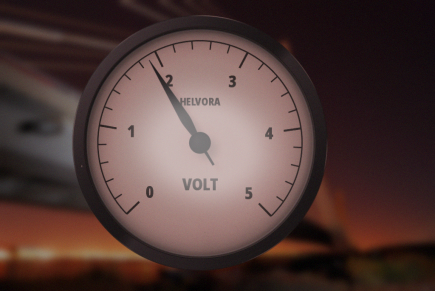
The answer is **1.9** V
